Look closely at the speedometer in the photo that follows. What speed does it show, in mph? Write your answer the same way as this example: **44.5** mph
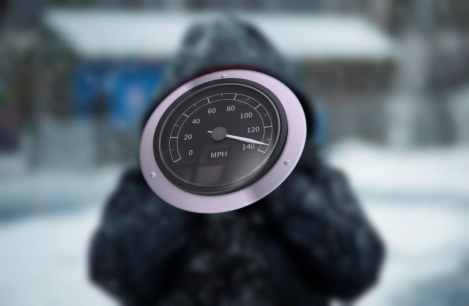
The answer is **135** mph
